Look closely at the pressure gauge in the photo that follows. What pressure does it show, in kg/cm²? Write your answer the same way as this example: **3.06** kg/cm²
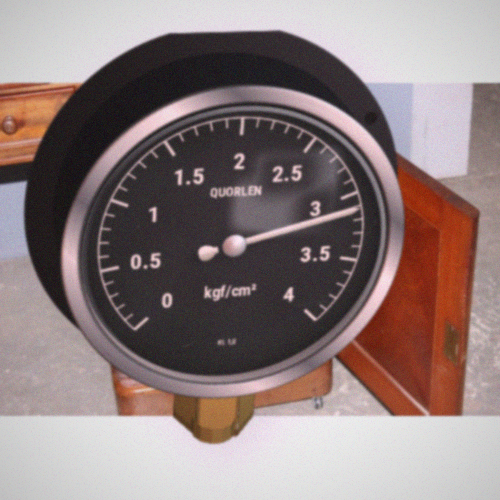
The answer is **3.1** kg/cm²
